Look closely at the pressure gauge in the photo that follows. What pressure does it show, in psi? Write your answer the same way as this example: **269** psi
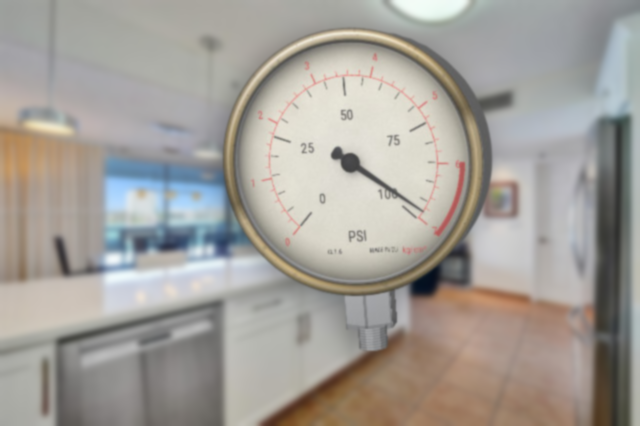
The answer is **97.5** psi
